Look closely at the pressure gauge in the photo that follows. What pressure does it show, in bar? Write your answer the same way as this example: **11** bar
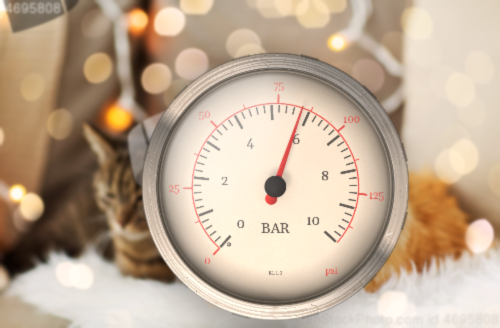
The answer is **5.8** bar
